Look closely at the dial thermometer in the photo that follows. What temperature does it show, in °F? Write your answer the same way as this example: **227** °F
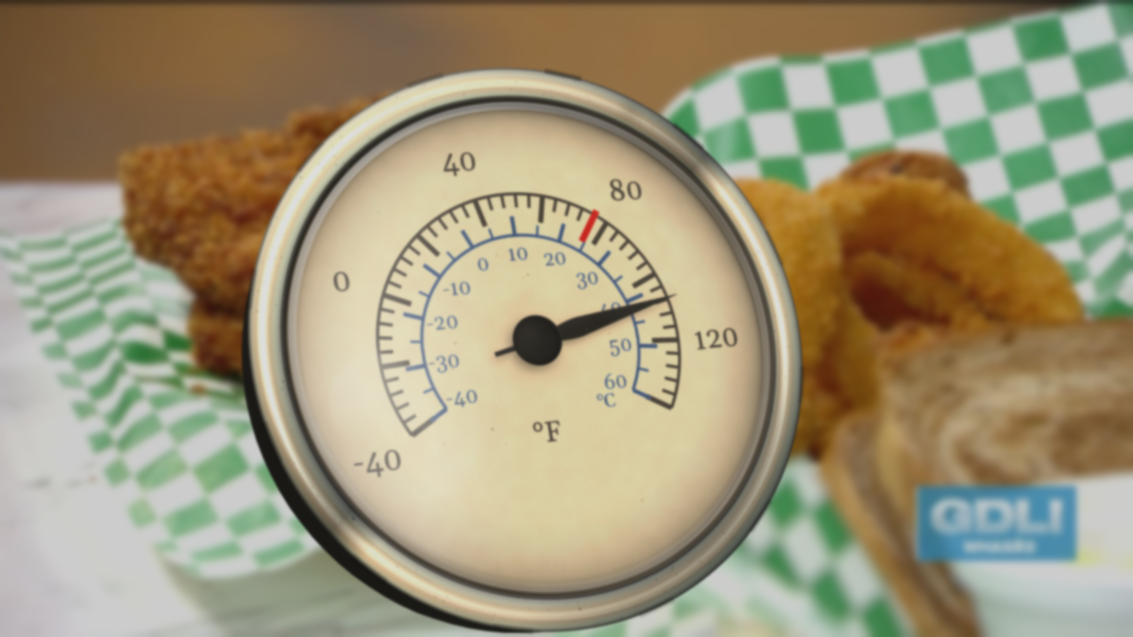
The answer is **108** °F
